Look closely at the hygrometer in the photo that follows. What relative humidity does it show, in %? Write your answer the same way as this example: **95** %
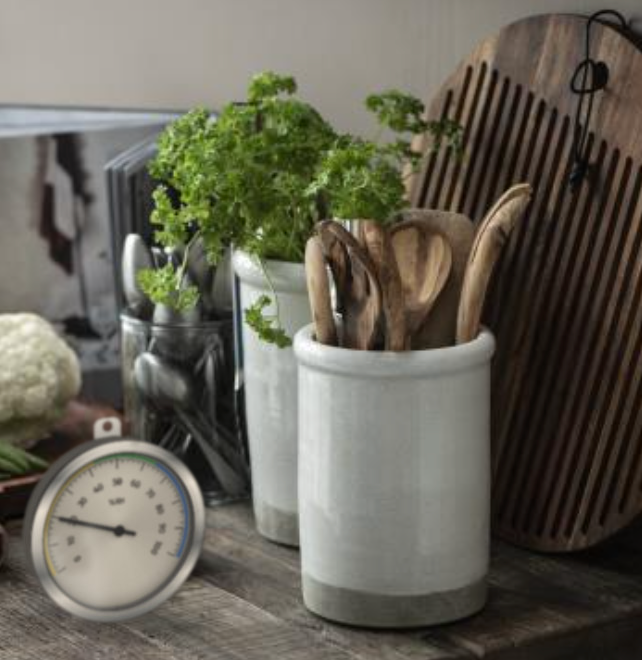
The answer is **20** %
